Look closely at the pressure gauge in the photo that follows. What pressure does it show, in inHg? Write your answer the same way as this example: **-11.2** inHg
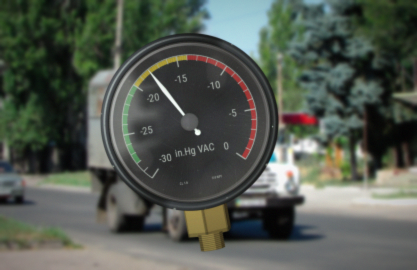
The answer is **-18** inHg
